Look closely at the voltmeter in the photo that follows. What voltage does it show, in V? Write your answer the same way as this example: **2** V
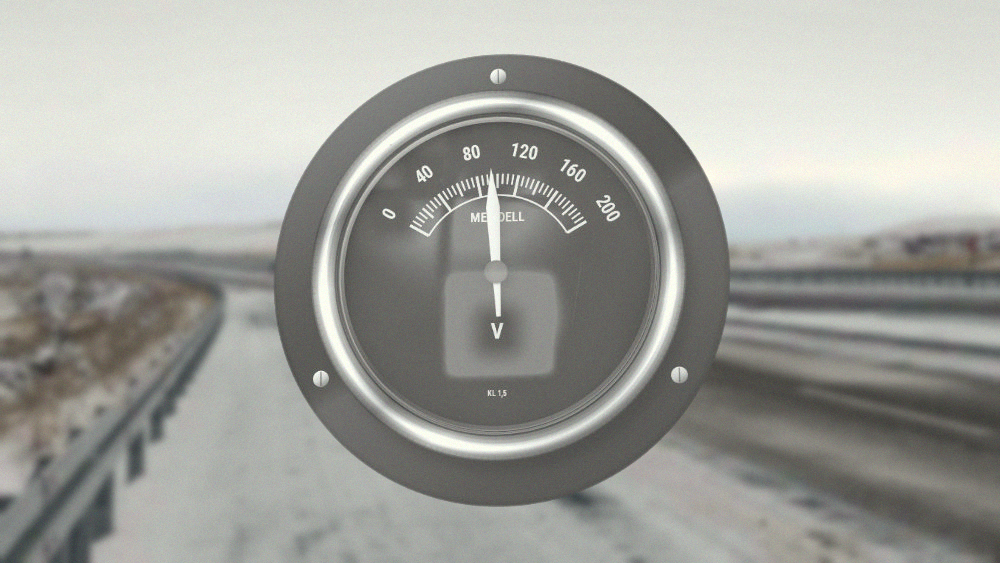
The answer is **95** V
